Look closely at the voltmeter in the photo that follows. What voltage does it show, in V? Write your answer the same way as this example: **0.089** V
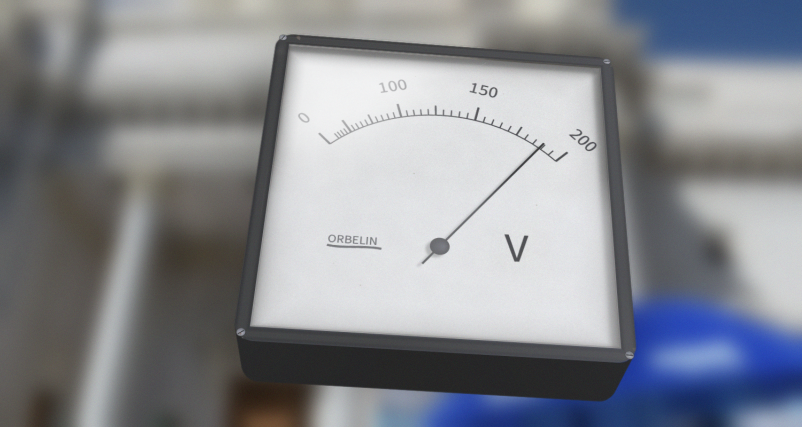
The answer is **190** V
